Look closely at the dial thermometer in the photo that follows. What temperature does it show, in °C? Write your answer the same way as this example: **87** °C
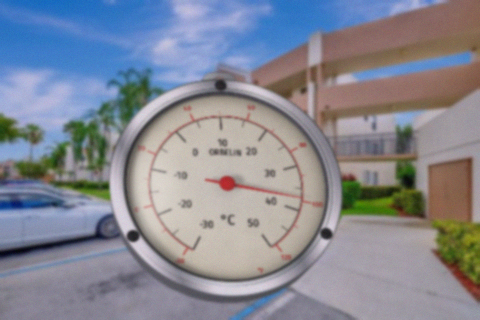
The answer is **37.5** °C
